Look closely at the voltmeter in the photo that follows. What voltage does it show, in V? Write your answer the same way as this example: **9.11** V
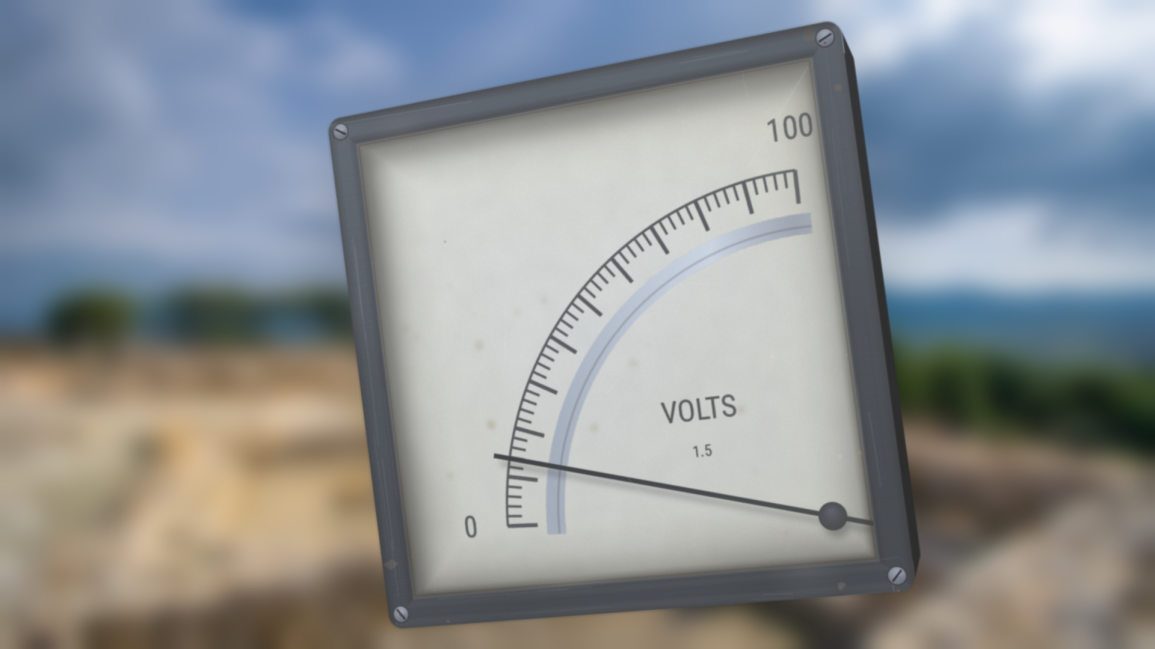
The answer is **14** V
